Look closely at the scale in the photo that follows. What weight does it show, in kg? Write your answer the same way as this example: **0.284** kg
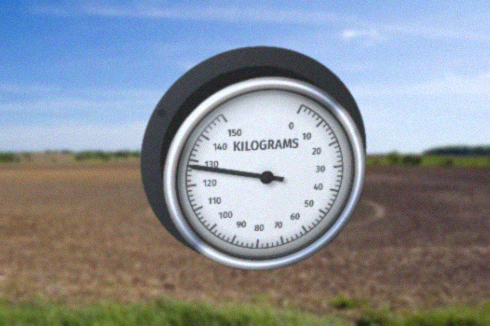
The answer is **128** kg
